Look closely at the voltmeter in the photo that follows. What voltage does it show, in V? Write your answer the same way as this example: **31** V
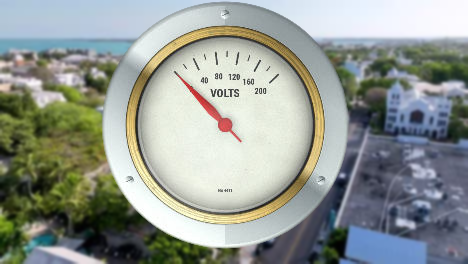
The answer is **0** V
